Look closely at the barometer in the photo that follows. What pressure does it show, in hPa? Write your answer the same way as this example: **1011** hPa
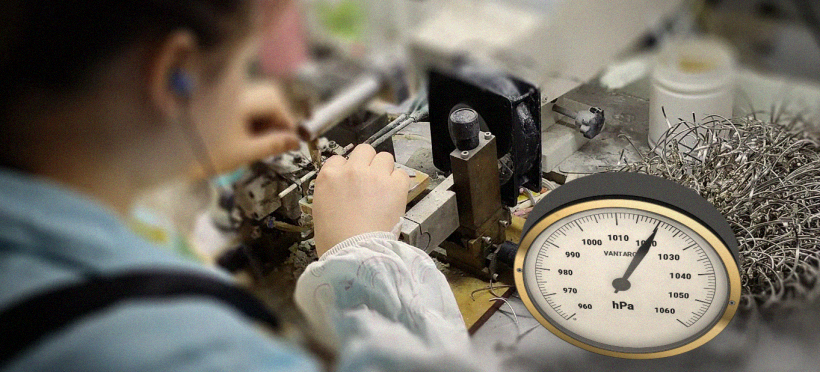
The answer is **1020** hPa
